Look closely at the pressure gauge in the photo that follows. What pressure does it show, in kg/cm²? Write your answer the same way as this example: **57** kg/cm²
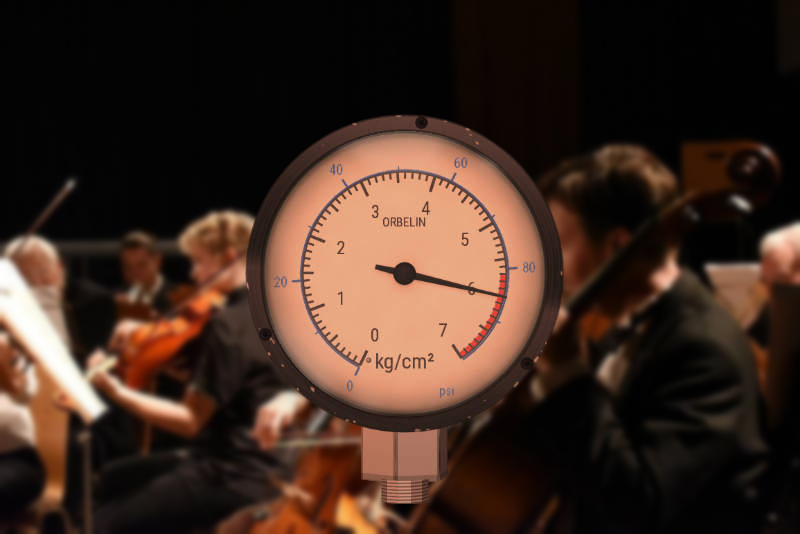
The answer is **6** kg/cm²
